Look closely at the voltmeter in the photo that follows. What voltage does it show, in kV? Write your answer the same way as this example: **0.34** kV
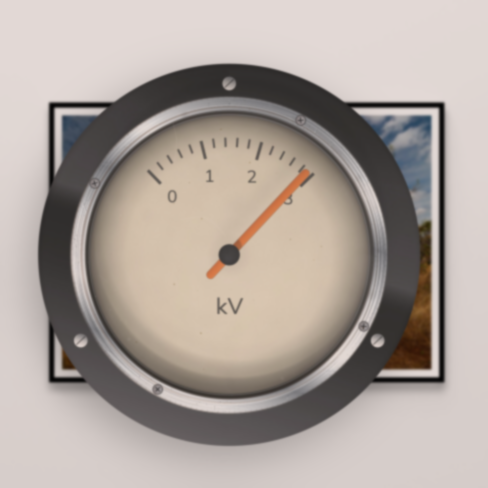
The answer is **2.9** kV
